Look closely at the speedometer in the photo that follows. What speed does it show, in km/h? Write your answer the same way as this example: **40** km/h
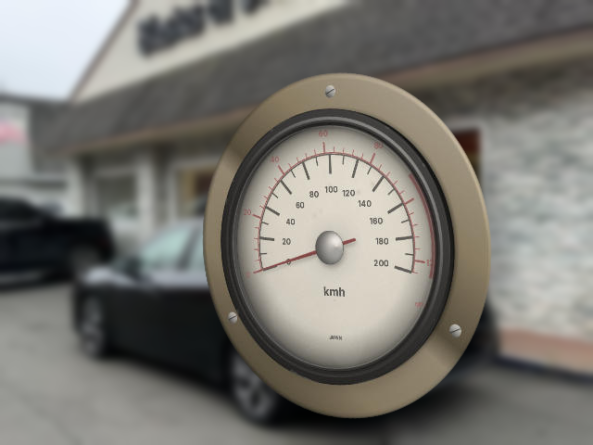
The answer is **0** km/h
